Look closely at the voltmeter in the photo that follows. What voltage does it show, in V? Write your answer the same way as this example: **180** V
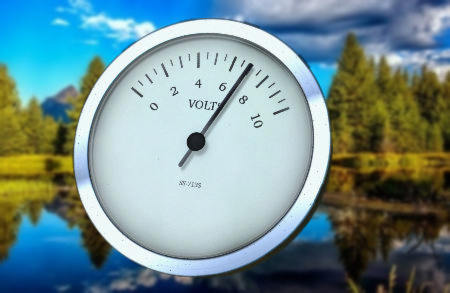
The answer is **7** V
